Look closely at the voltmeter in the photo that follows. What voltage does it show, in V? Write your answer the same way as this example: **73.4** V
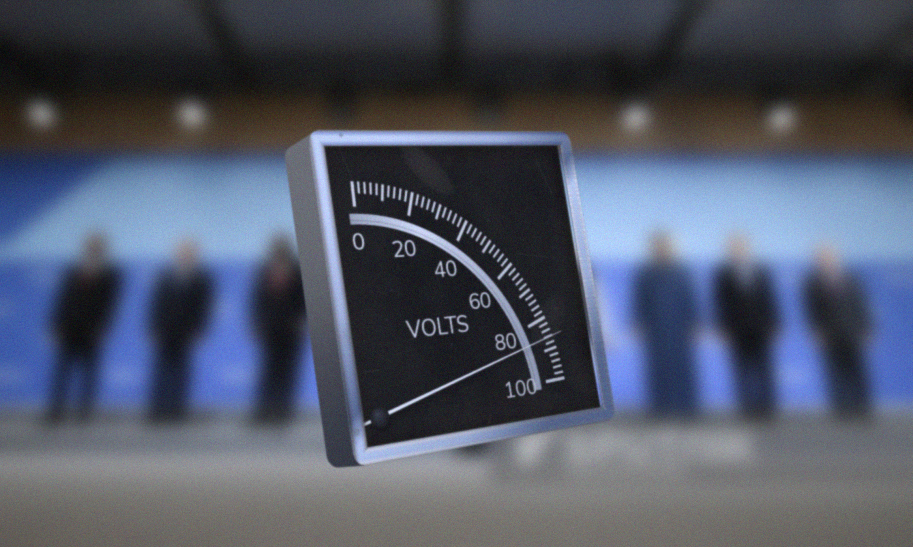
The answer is **86** V
